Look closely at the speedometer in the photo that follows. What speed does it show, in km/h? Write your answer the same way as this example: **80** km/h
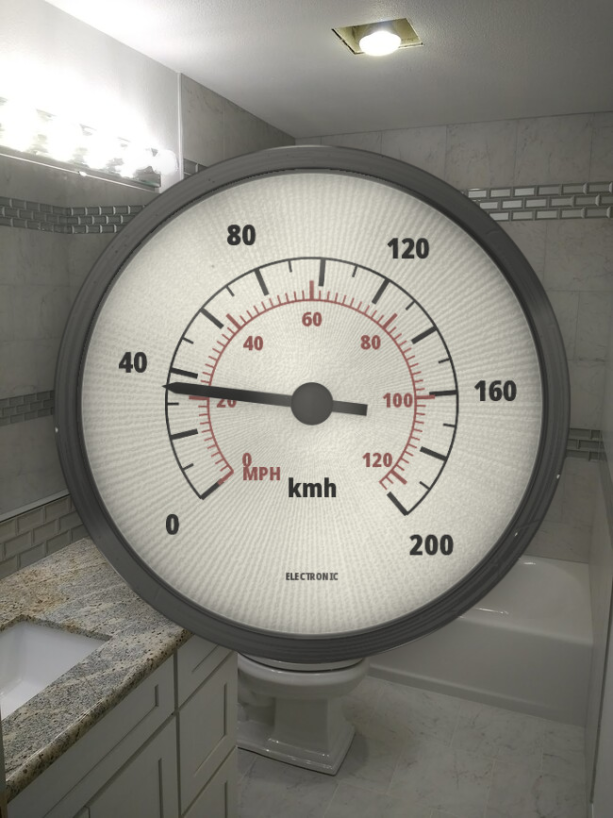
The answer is **35** km/h
